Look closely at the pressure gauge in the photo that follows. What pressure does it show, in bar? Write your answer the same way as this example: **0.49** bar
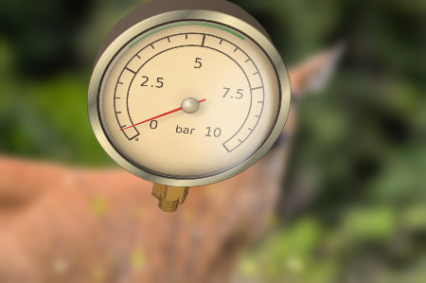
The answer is **0.5** bar
